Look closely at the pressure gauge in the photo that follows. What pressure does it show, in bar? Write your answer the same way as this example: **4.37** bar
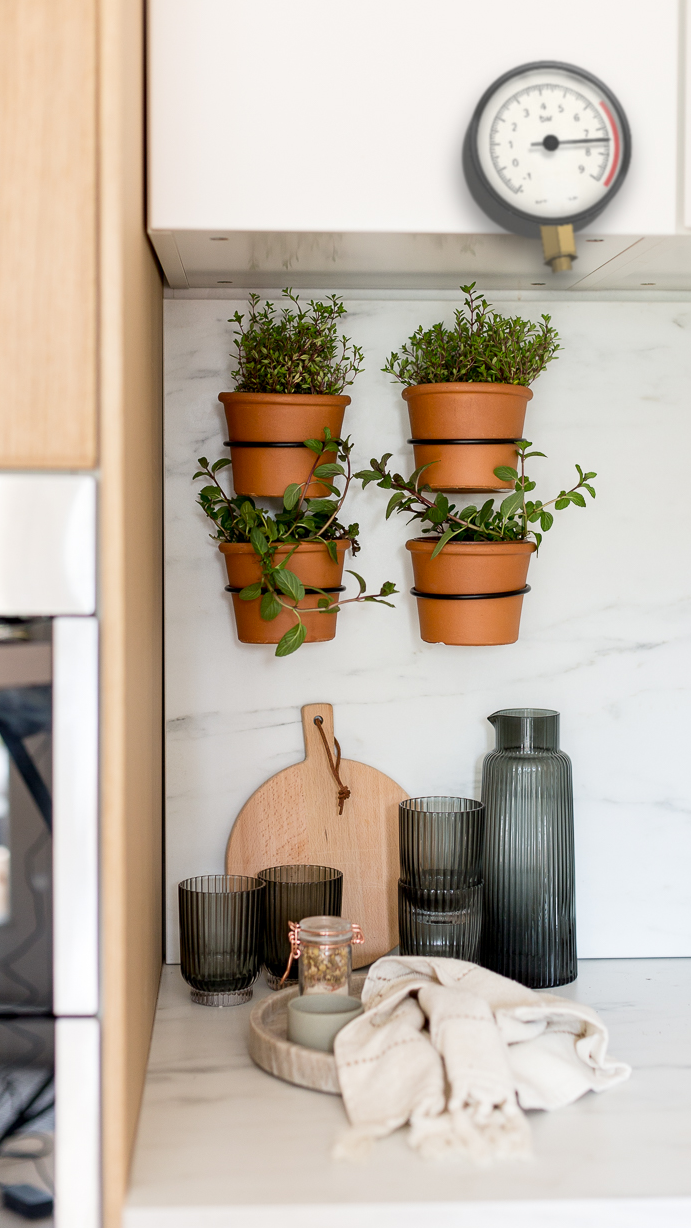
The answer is **7.5** bar
